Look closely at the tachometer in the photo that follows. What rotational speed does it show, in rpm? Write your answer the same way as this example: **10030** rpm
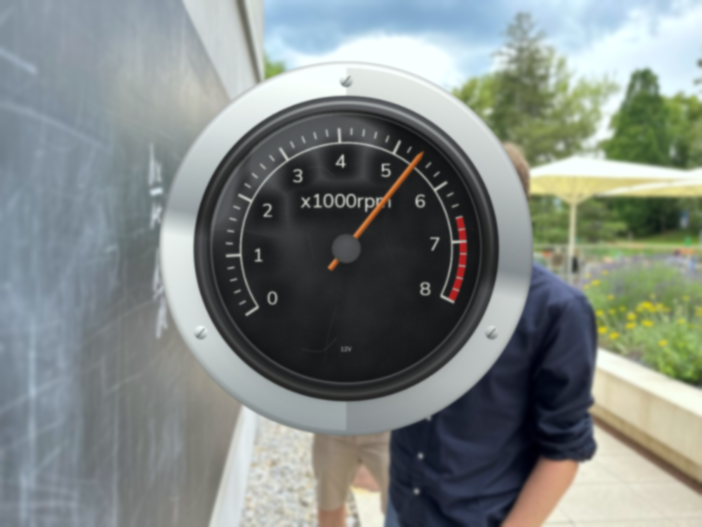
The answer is **5400** rpm
